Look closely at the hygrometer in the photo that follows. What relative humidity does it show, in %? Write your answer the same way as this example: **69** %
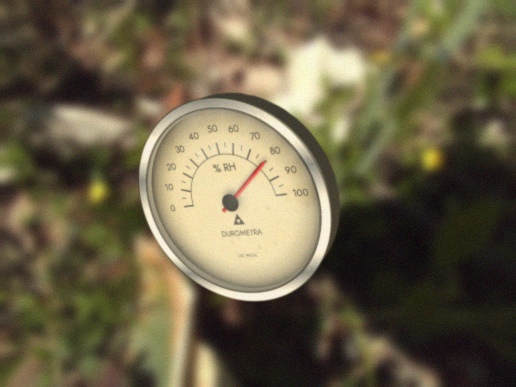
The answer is **80** %
